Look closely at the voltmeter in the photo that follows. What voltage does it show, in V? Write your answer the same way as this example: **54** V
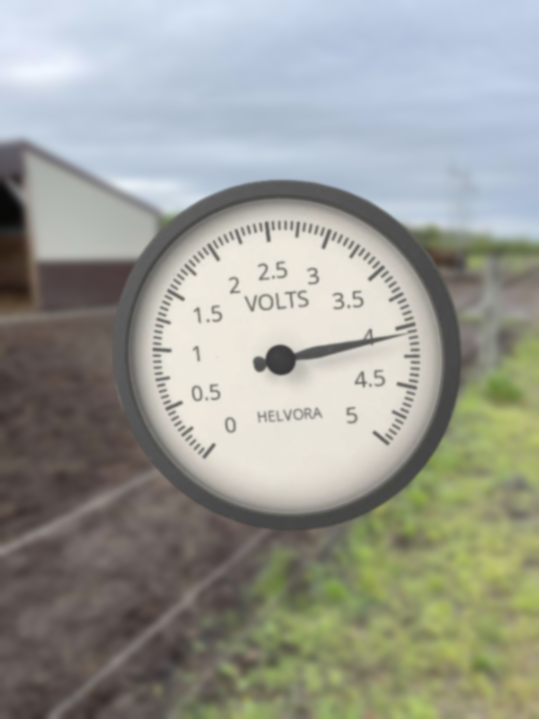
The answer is **4.05** V
